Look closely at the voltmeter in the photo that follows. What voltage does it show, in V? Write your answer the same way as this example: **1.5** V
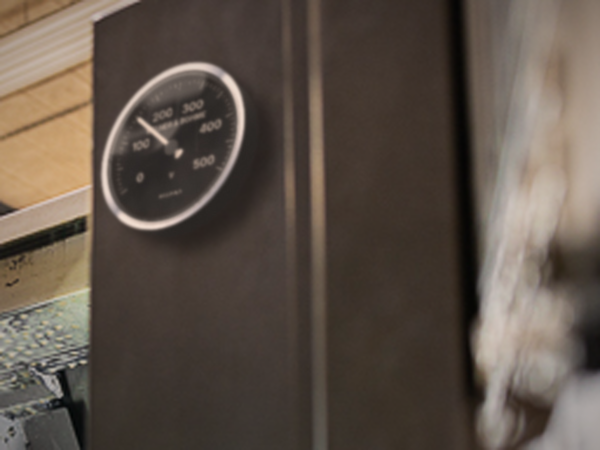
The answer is **150** V
